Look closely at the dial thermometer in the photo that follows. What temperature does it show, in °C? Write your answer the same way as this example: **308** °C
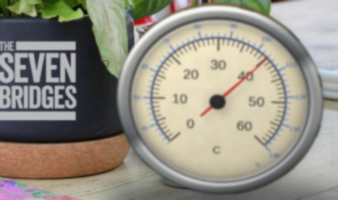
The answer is **40** °C
